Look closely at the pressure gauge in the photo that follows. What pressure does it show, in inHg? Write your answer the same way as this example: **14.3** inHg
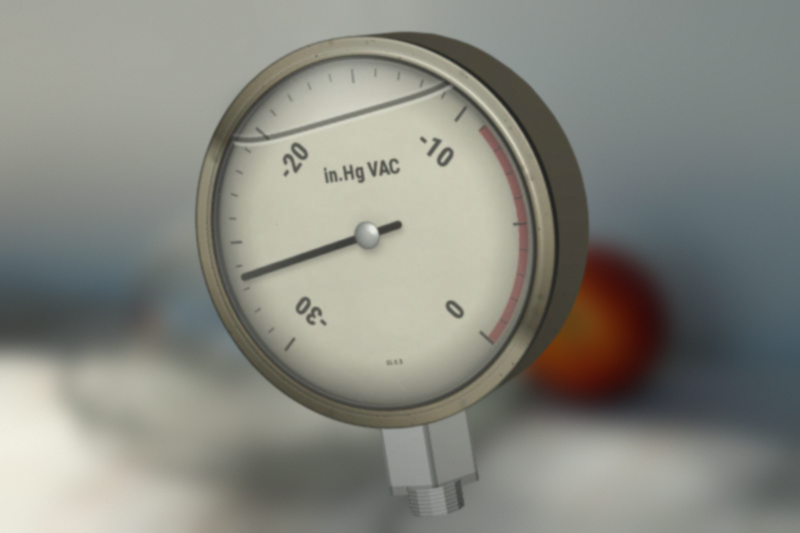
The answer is **-26.5** inHg
